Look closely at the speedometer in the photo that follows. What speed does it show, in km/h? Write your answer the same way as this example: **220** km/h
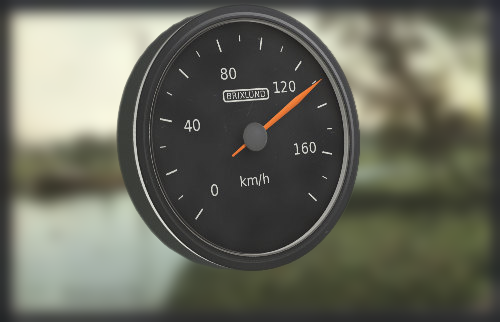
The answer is **130** km/h
